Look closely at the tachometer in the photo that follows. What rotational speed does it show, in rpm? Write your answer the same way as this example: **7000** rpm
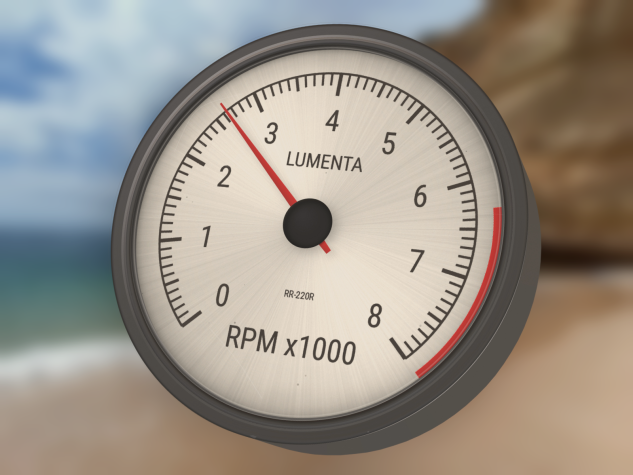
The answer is **2650** rpm
